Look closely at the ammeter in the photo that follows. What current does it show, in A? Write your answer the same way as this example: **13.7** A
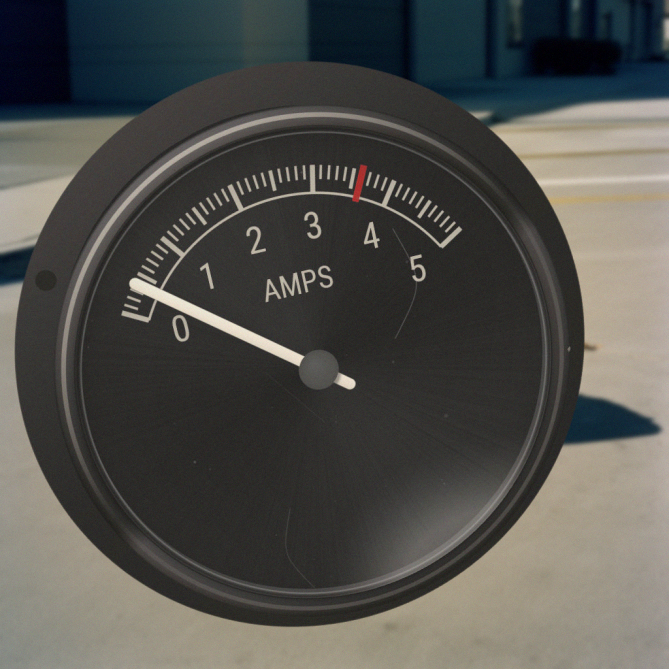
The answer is **0.4** A
